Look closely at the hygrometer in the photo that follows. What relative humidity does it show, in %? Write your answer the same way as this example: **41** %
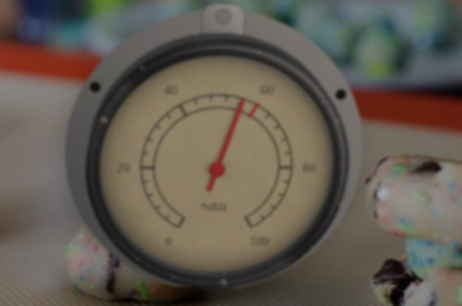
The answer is **56** %
